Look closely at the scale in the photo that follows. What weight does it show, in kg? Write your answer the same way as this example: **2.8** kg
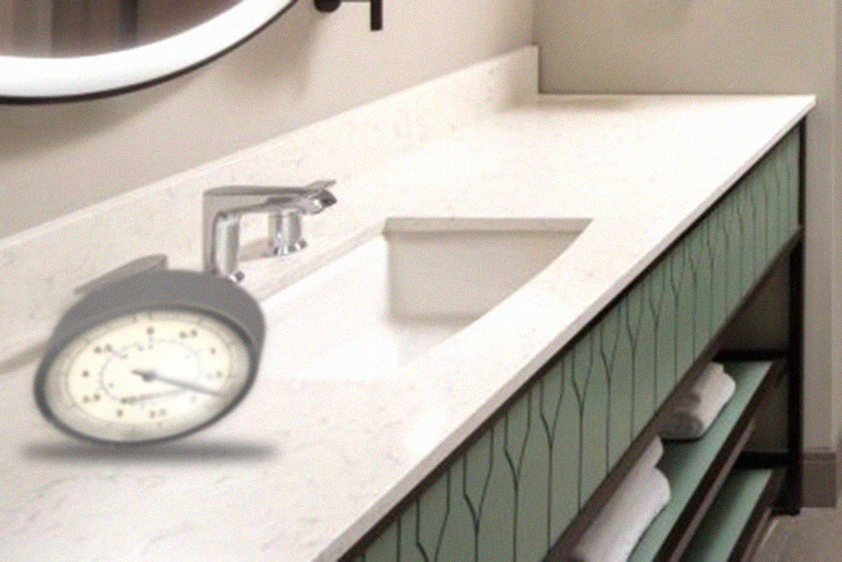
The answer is **1.75** kg
